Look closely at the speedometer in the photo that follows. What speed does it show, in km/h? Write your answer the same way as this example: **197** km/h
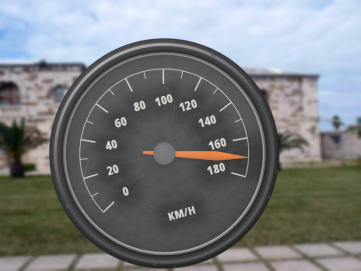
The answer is **170** km/h
